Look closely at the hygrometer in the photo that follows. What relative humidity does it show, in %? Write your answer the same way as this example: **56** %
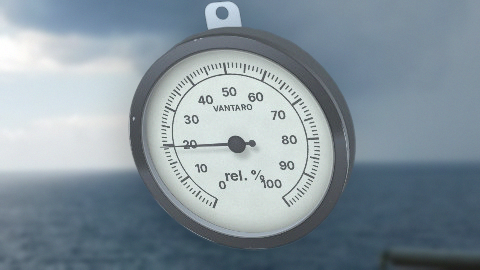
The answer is **20** %
